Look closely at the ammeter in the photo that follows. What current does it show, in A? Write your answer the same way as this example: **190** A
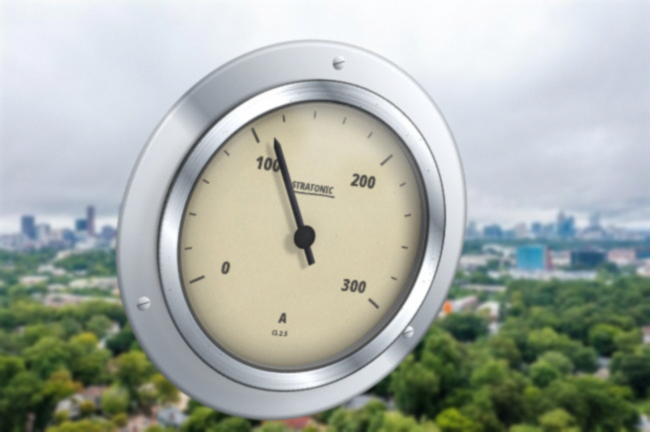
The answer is **110** A
